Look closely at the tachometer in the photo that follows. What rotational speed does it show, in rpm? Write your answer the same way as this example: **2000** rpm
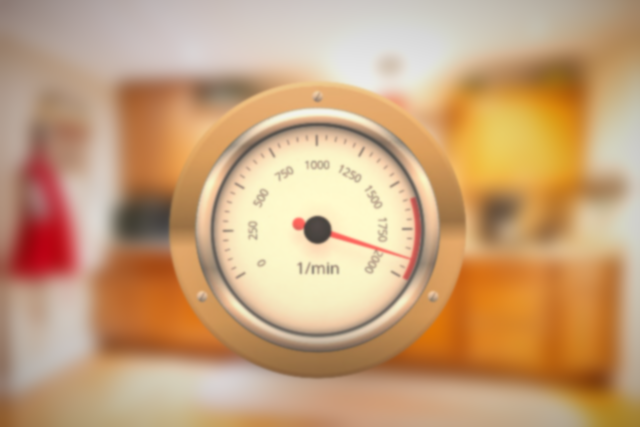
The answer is **1900** rpm
